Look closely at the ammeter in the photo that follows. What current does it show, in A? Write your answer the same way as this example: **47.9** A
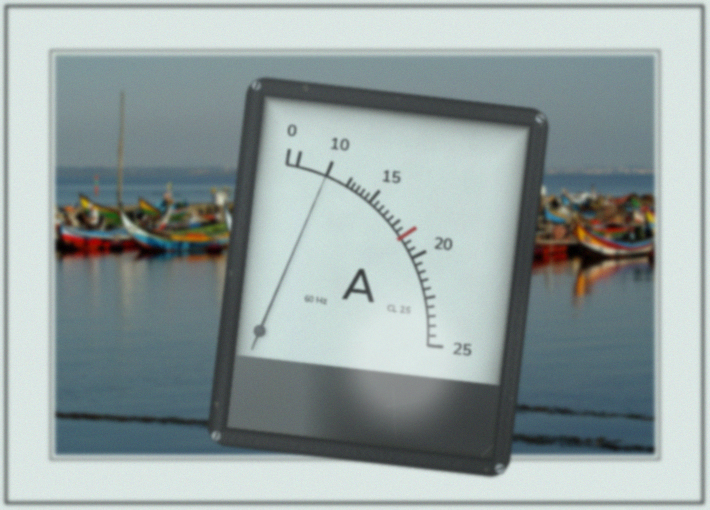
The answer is **10** A
